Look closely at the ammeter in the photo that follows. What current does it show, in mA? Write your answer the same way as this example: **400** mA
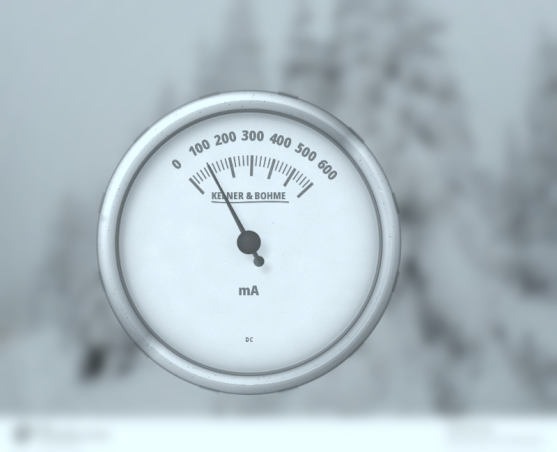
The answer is **100** mA
